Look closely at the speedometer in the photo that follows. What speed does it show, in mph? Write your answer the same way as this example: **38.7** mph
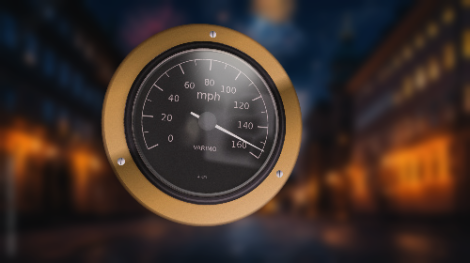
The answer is **155** mph
